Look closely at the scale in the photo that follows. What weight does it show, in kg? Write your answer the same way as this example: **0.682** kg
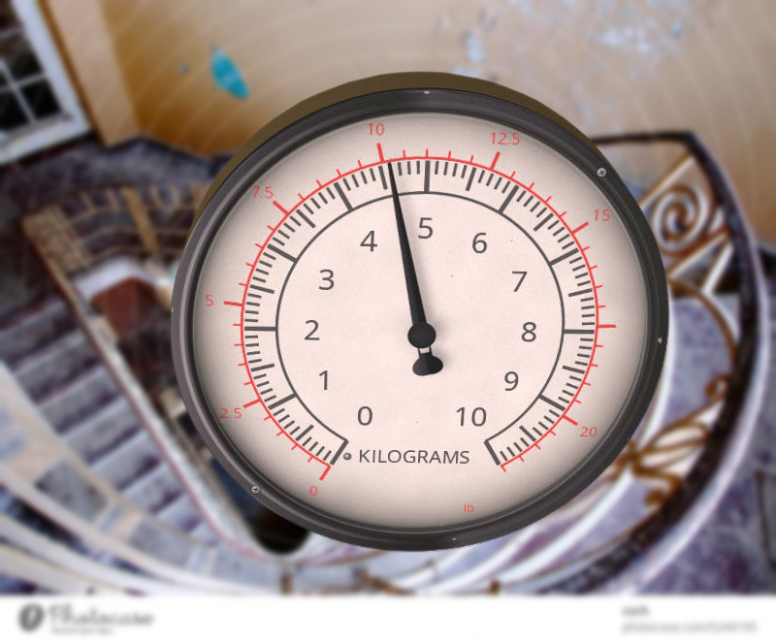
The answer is **4.6** kg
